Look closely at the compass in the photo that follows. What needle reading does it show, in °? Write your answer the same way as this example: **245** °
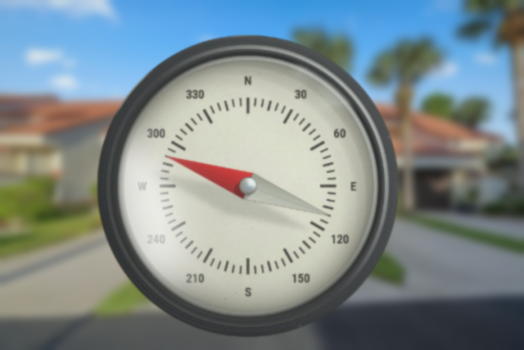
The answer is **290** °
